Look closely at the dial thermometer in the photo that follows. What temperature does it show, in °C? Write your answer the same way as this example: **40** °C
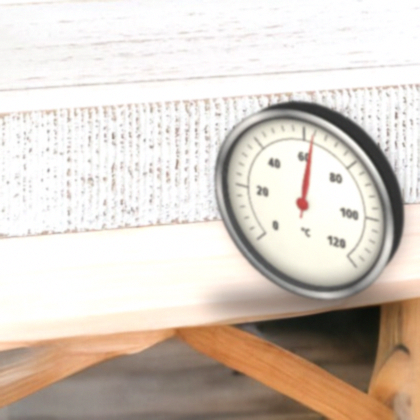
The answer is **64** °C
